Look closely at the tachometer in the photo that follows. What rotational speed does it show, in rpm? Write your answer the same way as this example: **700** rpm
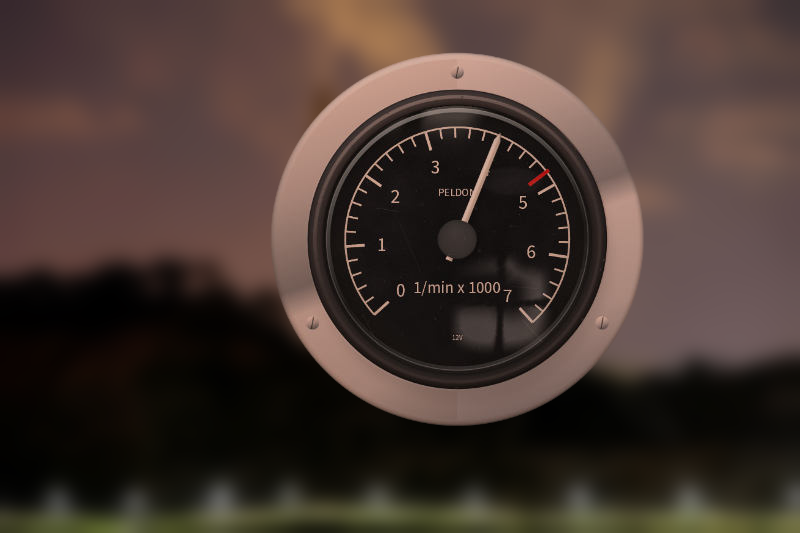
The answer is **4000** rpm
